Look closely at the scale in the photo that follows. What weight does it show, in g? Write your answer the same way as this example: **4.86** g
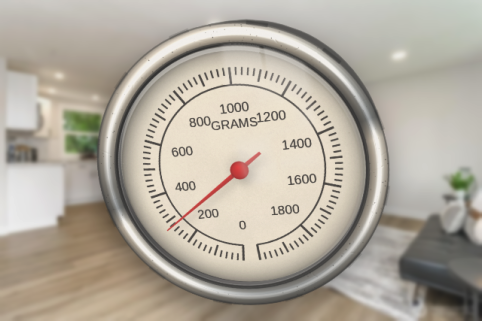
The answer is **280** g
